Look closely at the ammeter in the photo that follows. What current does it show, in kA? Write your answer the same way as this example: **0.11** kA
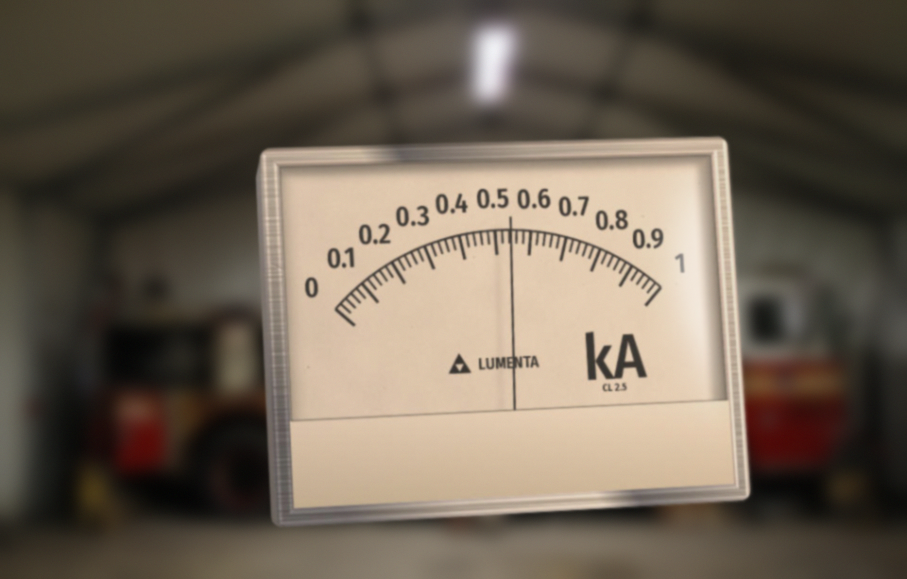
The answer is **0.54** kA
